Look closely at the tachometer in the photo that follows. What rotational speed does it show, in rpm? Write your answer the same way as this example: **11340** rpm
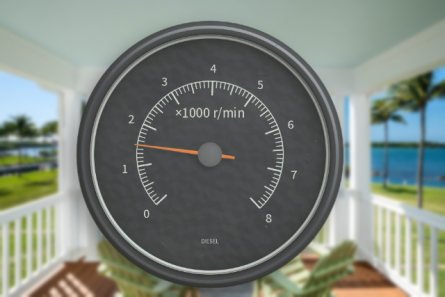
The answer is **1500** rpm
